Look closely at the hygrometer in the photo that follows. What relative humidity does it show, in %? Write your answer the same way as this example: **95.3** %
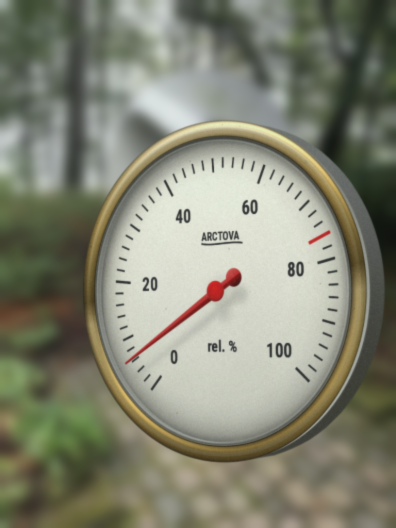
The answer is **6** %
